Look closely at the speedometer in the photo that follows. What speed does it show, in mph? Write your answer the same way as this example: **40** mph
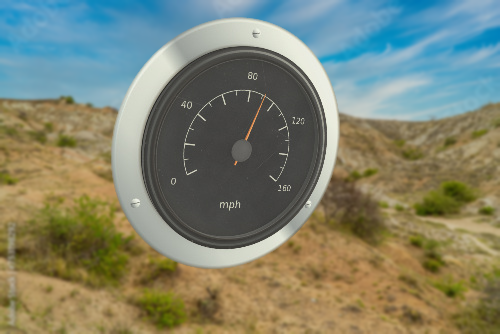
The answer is **90** mph
